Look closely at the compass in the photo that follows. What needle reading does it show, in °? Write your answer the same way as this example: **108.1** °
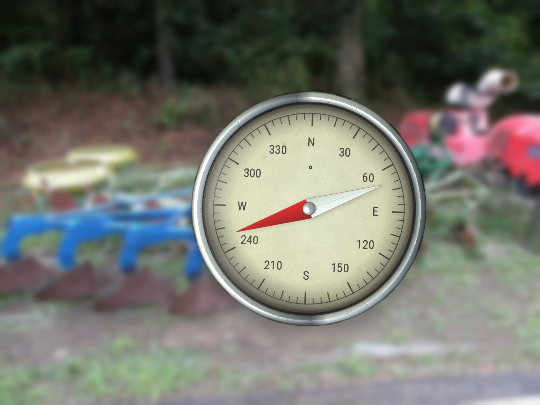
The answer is **250** °
